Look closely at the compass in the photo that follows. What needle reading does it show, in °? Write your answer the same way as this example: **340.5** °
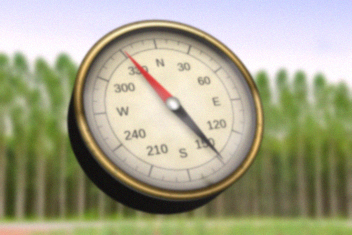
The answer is **330** °
